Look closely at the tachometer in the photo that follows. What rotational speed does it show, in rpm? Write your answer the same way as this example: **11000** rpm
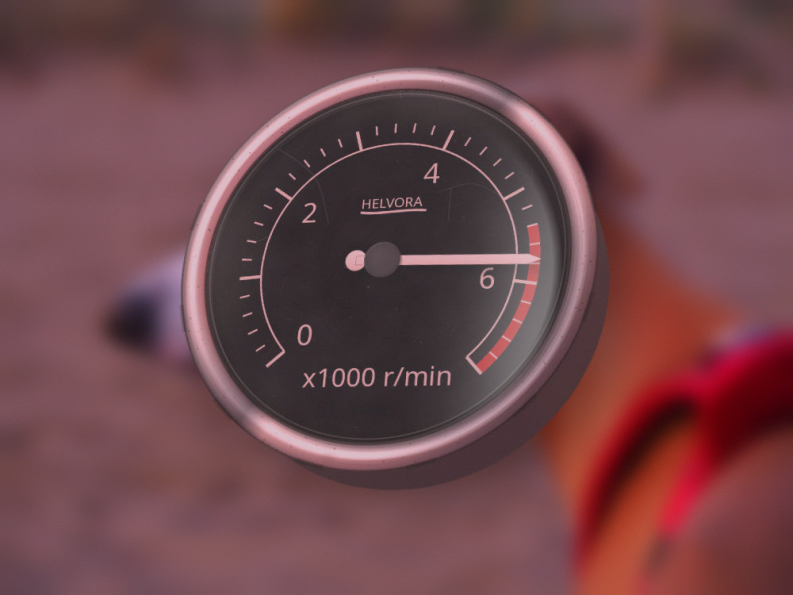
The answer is **5800** rpm
